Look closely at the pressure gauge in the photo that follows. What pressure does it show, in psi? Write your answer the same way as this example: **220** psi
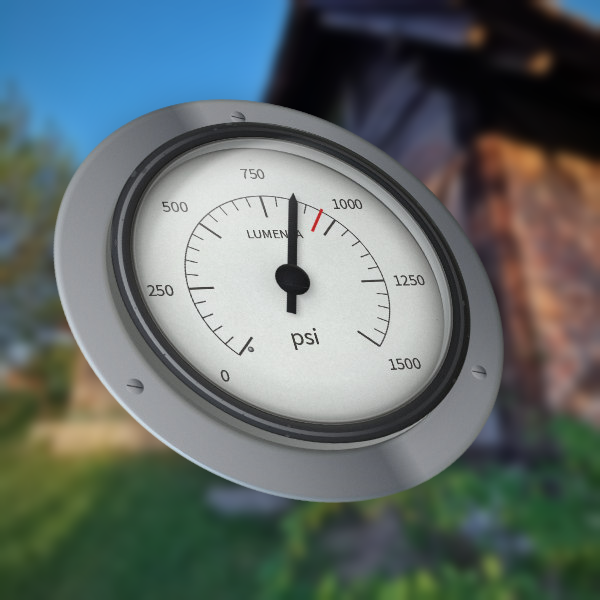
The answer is **850** psi
